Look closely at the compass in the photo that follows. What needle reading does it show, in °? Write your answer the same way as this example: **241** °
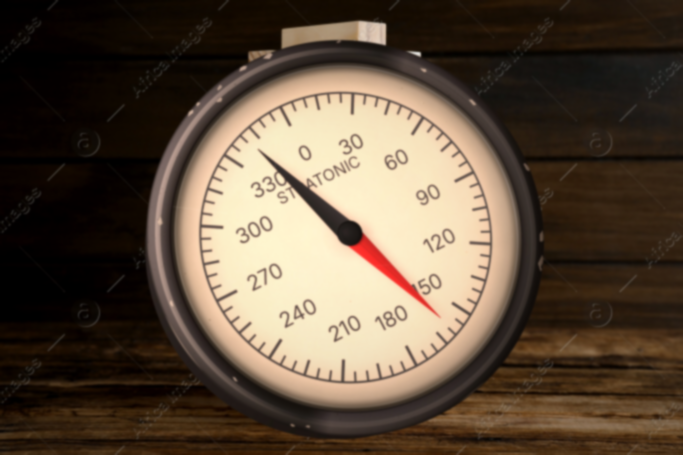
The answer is **160** °
